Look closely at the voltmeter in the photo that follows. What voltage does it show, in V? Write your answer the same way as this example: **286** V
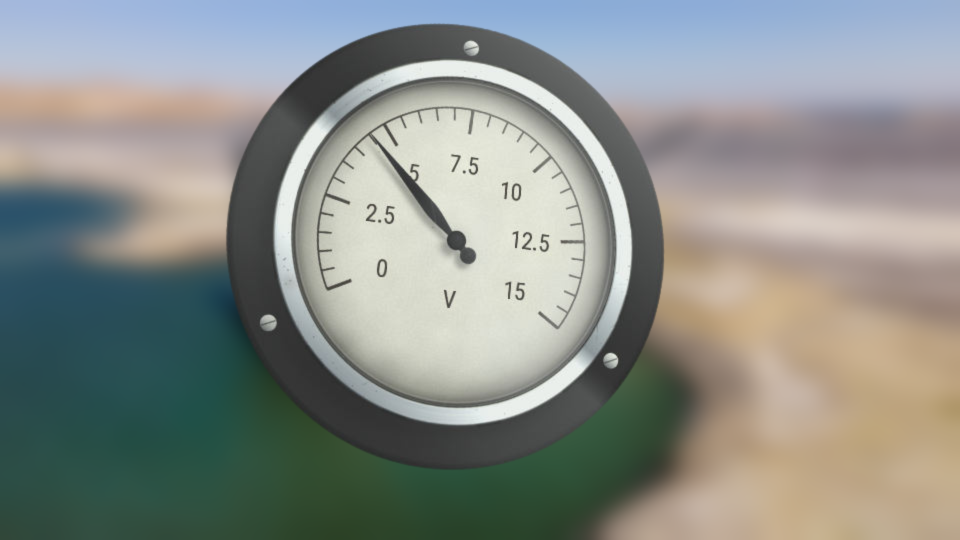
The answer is **4.5** V
